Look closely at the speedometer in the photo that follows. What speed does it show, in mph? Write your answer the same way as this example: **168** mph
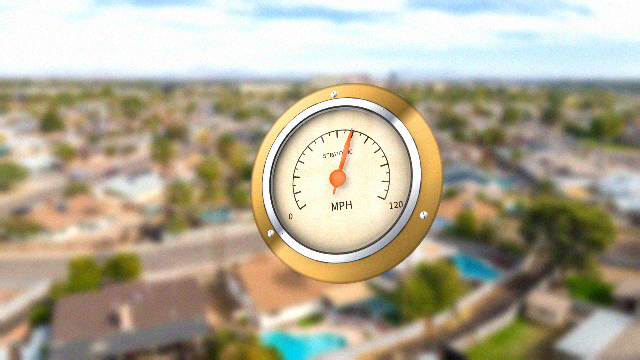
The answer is **70** mph
